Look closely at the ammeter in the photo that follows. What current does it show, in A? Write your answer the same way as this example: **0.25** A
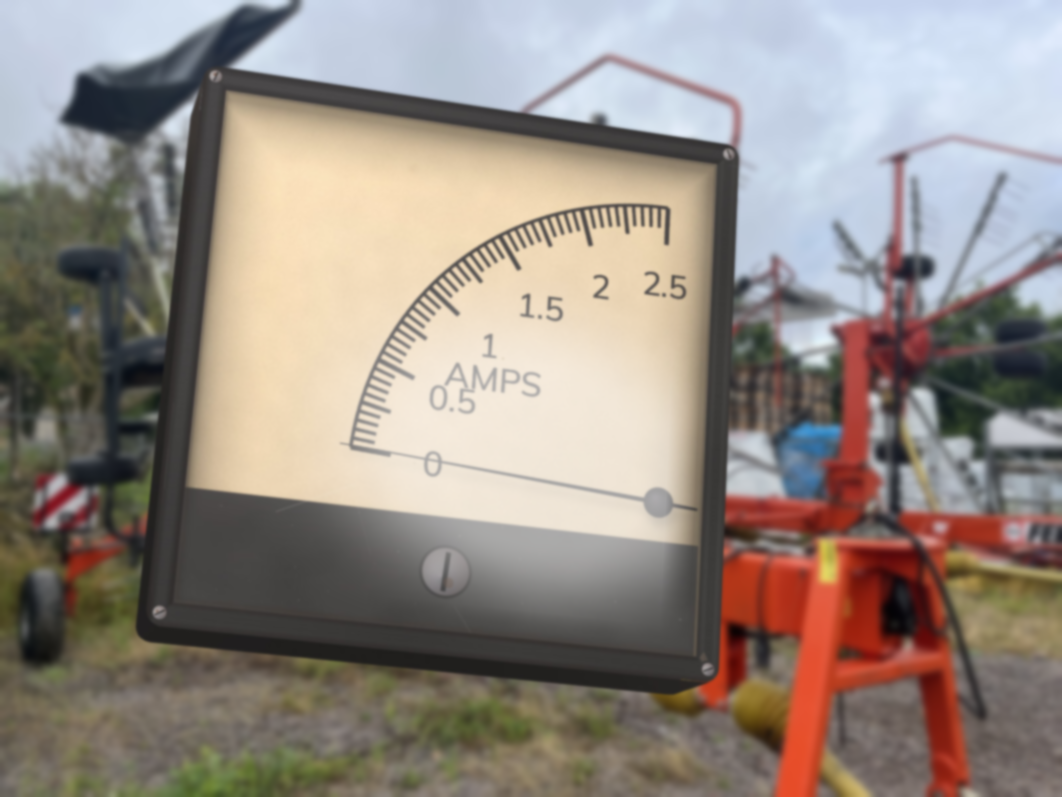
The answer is **0** A
